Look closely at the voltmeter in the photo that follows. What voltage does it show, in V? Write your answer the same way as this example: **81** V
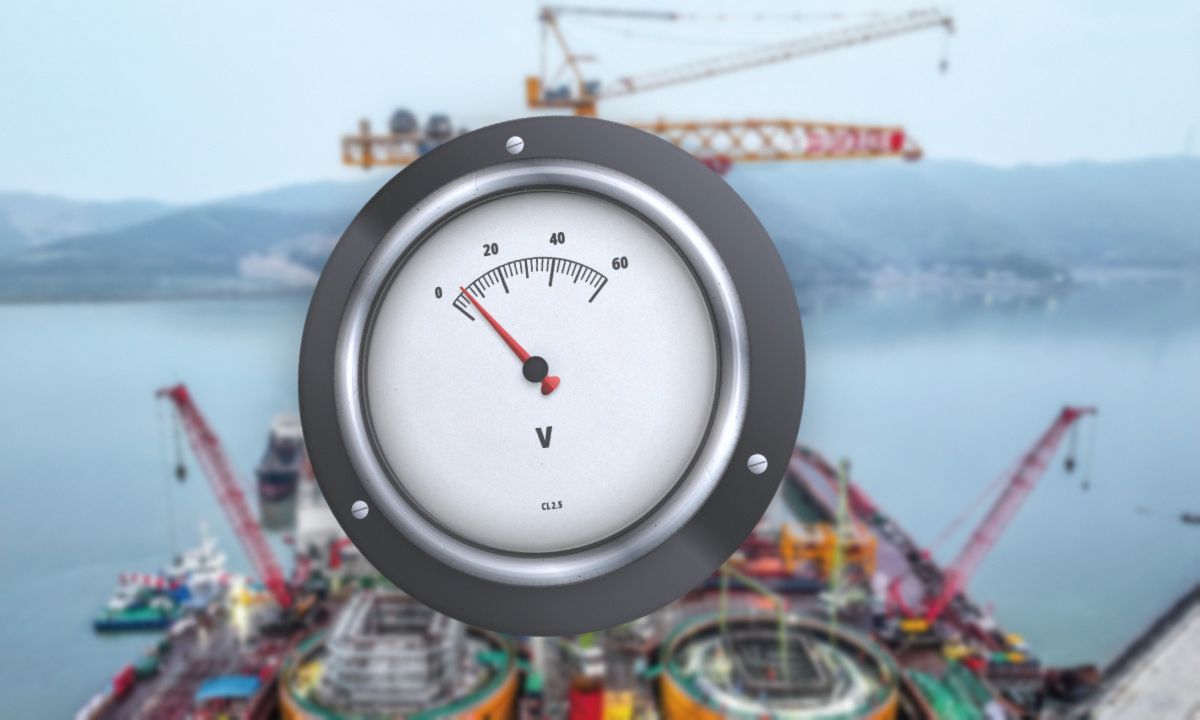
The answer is **6** V
